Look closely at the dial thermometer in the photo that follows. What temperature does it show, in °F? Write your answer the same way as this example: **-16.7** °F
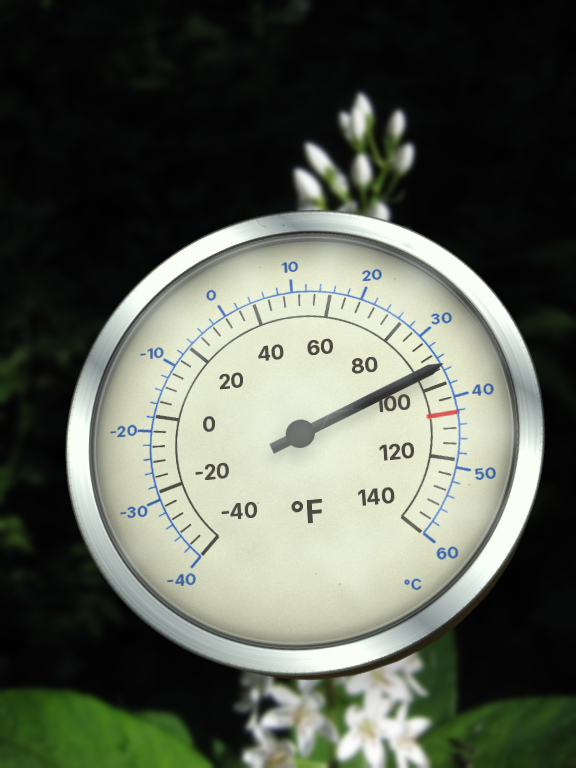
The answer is **96** °F
